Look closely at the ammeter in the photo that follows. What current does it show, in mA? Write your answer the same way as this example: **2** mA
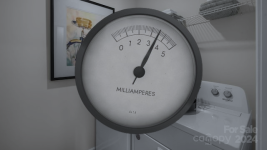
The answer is **3.5** mA
